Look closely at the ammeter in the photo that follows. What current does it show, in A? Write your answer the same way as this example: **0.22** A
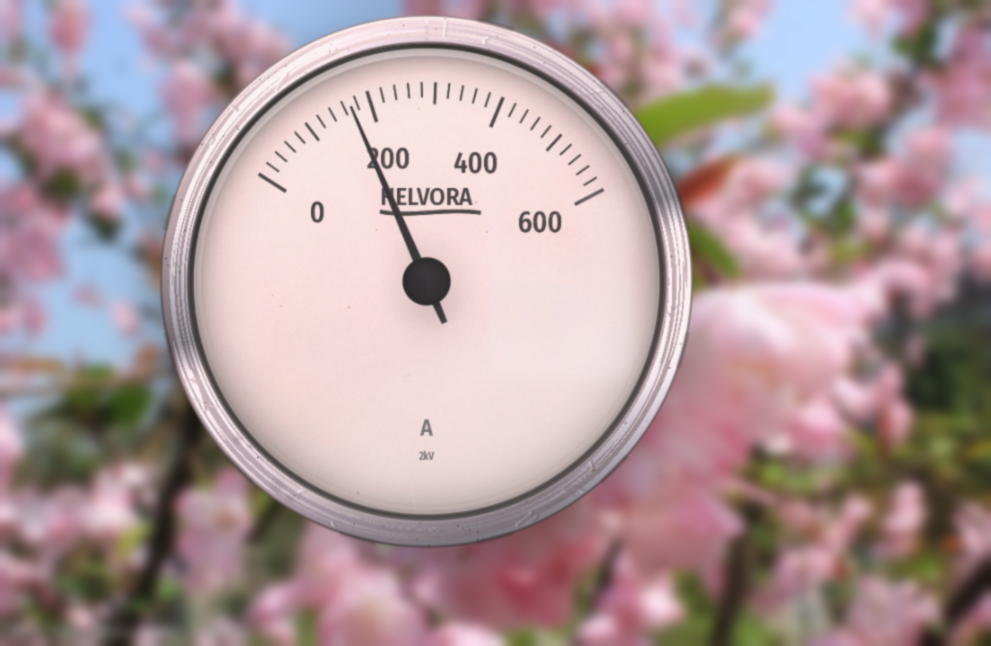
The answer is **170** A
